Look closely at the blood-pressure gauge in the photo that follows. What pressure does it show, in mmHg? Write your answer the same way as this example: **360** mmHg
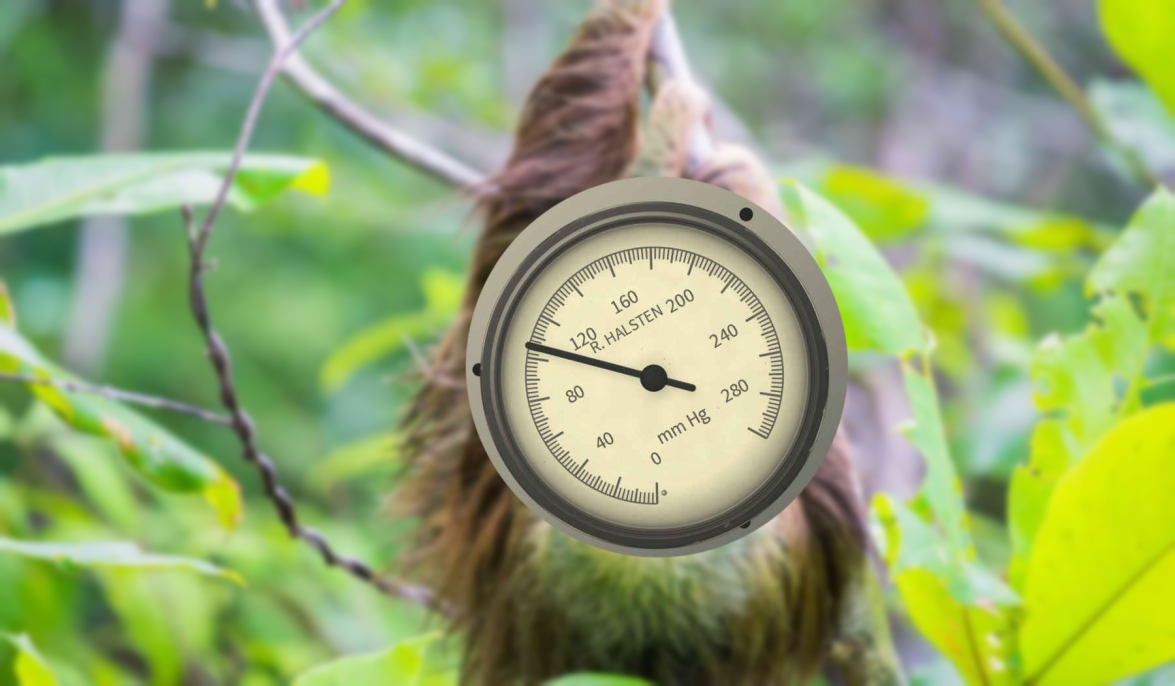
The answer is **106** mmHg
